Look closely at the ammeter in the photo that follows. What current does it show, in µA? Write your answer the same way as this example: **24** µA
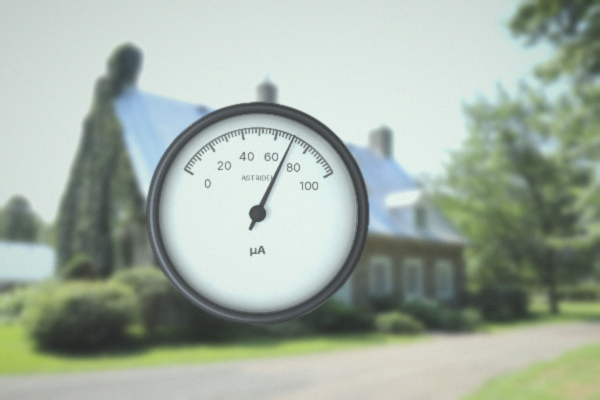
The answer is **70** µA
